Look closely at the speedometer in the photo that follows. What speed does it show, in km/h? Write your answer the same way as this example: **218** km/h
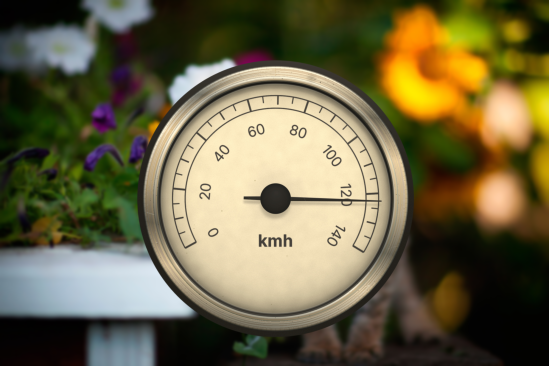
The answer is **122.5** km/h
